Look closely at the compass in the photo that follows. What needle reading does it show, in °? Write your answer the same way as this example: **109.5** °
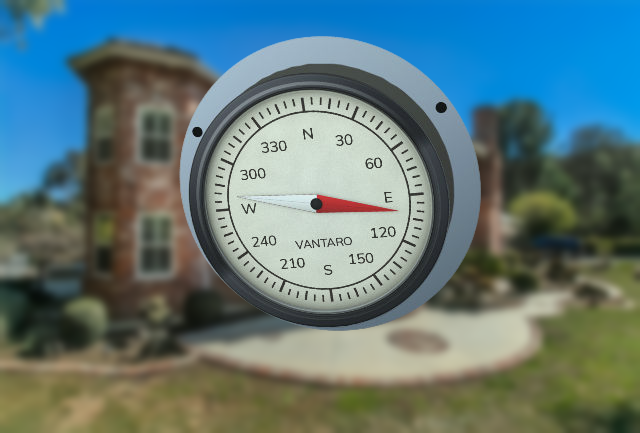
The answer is **100** °
